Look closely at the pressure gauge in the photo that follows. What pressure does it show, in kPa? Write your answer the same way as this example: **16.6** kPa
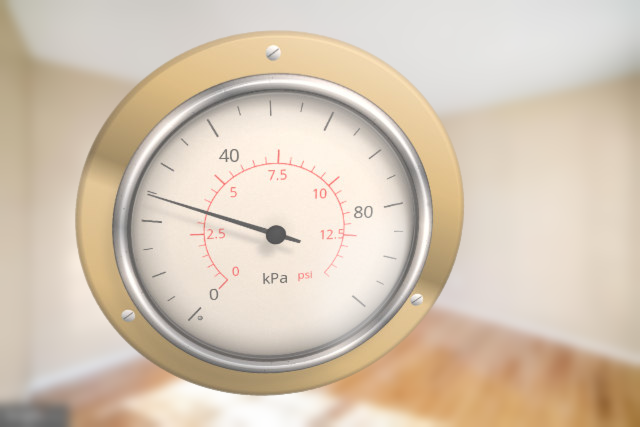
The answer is **25** kPa
